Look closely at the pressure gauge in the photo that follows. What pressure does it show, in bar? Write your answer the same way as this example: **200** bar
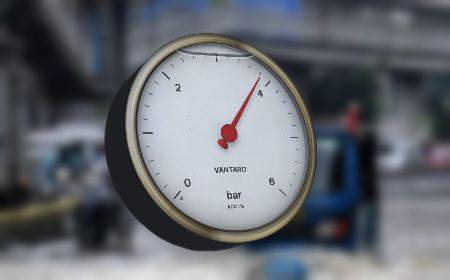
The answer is **3.8** bar
